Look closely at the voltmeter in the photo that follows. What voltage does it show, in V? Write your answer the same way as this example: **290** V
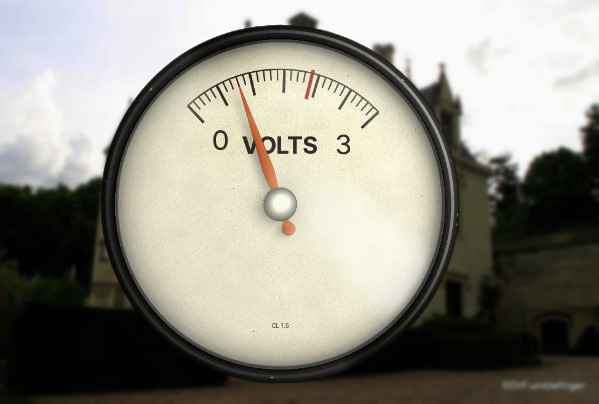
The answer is **0.8** V
